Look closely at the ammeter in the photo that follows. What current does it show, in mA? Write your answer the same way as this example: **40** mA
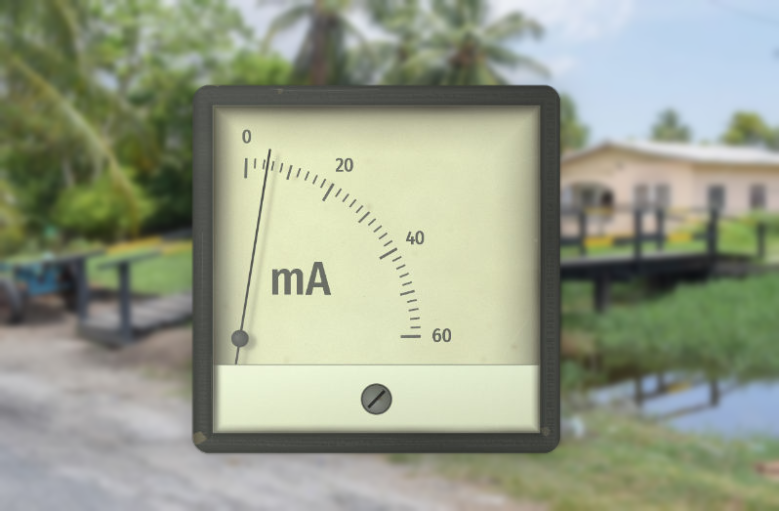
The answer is **5** mA
